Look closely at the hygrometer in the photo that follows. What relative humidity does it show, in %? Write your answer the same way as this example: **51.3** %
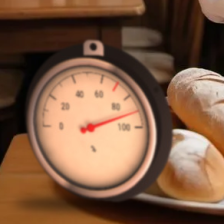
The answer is **90** %
